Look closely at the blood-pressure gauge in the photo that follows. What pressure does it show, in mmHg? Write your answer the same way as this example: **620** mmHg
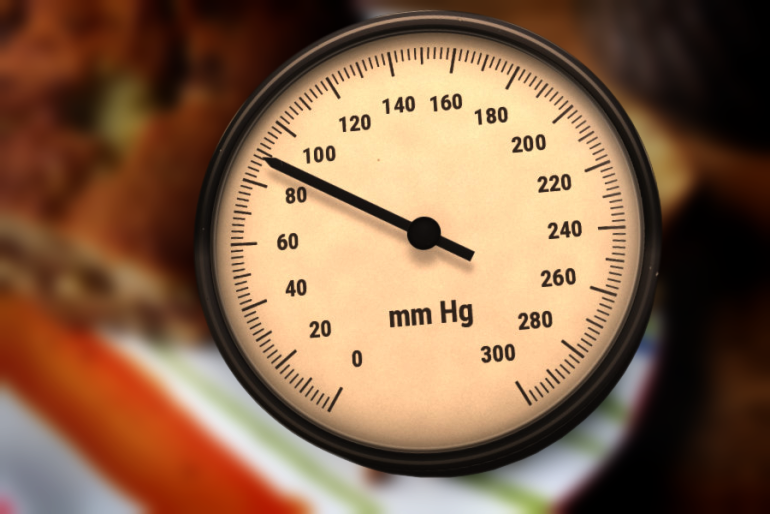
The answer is **88** mmHg
